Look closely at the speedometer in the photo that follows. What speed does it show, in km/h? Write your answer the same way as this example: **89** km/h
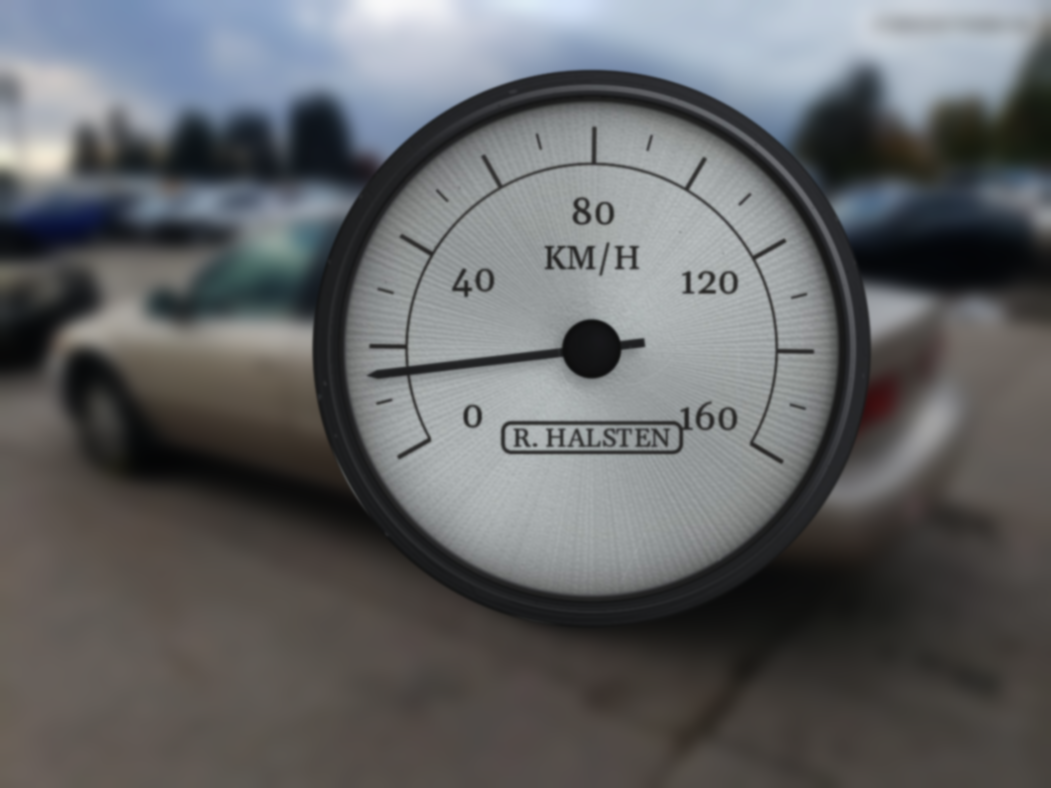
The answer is **15** km/h
